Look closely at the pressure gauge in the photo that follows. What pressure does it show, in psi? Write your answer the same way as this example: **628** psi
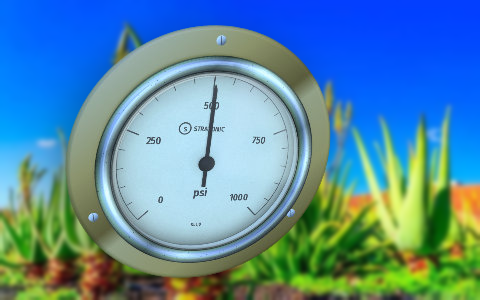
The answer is **500** psi
